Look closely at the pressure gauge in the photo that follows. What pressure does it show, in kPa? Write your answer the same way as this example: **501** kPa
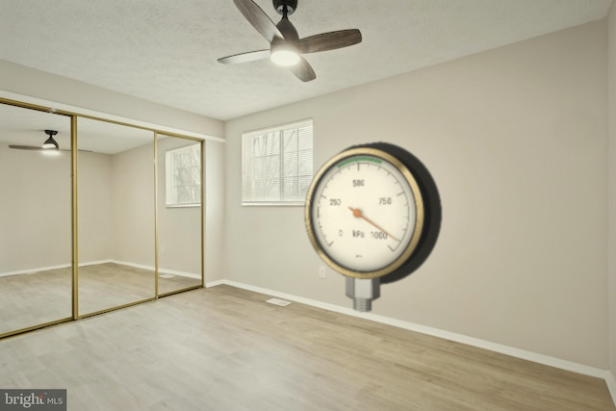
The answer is **950** kPa
